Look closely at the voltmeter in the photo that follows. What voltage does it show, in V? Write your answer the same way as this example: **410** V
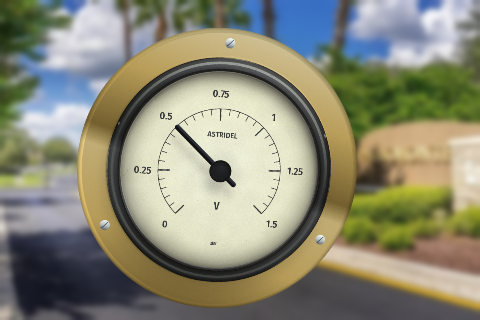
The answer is **0.5** V
